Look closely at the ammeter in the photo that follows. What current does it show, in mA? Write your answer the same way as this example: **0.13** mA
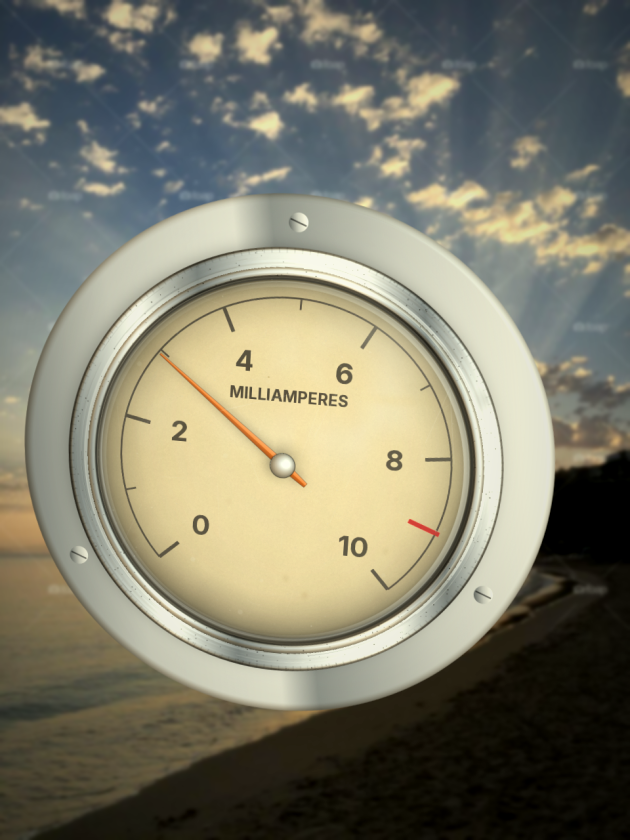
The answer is **3** mA
